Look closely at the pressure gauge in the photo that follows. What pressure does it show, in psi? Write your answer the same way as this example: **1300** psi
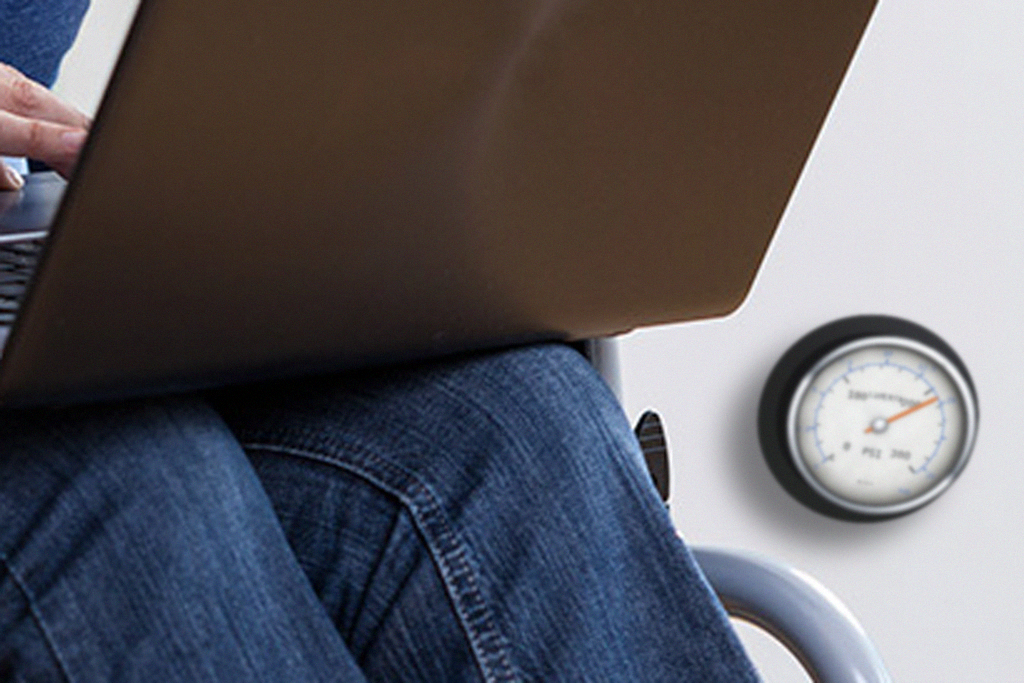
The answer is **210** psi
